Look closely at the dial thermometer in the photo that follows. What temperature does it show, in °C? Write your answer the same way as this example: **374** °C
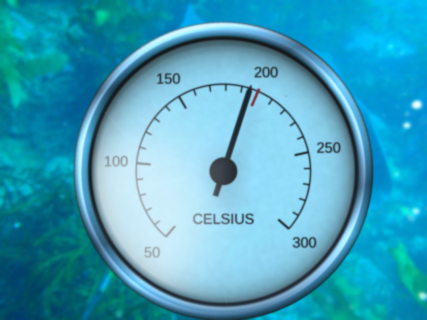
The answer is **195** °C
